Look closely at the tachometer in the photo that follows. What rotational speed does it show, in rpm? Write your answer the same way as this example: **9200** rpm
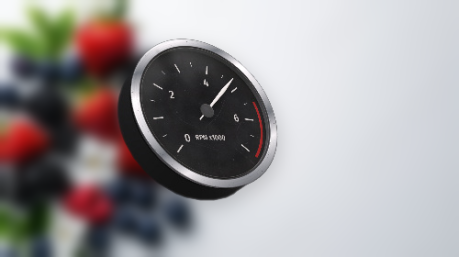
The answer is **4750** rpm
